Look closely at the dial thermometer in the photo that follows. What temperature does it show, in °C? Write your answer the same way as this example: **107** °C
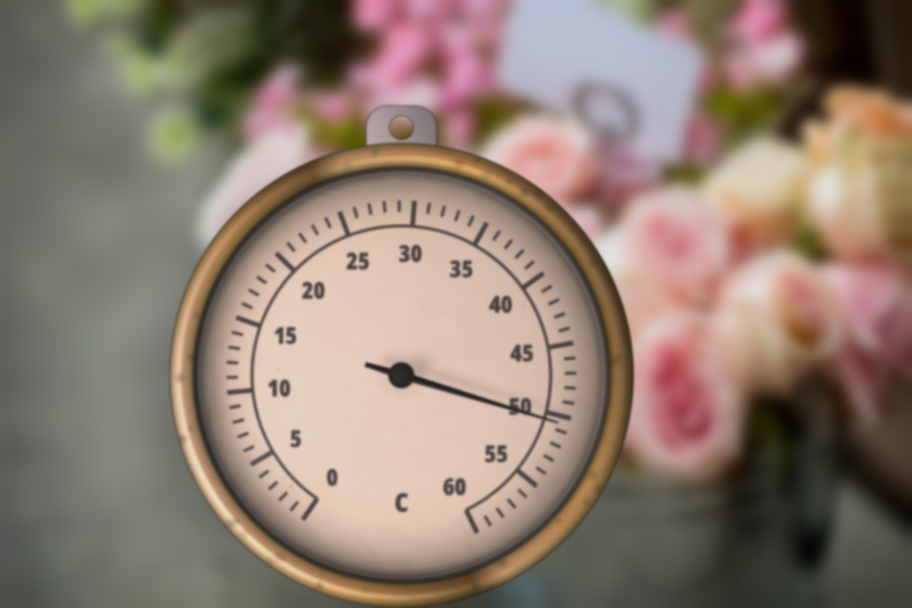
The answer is **50.5** °C
